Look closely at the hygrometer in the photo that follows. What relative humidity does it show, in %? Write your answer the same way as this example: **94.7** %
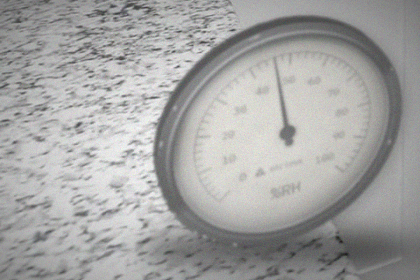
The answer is **46** %
